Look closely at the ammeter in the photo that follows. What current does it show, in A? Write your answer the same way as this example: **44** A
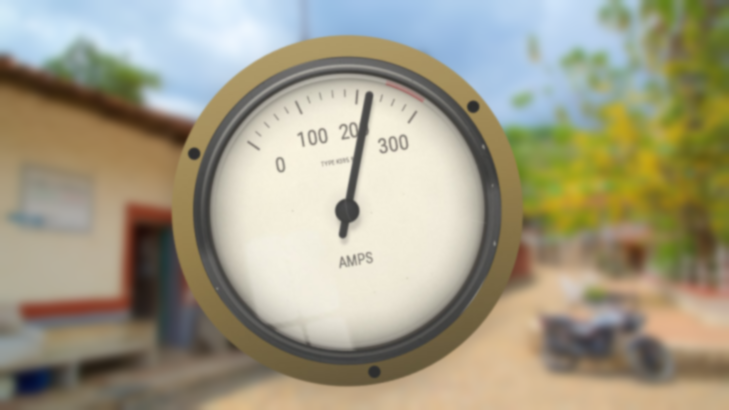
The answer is **220** A
